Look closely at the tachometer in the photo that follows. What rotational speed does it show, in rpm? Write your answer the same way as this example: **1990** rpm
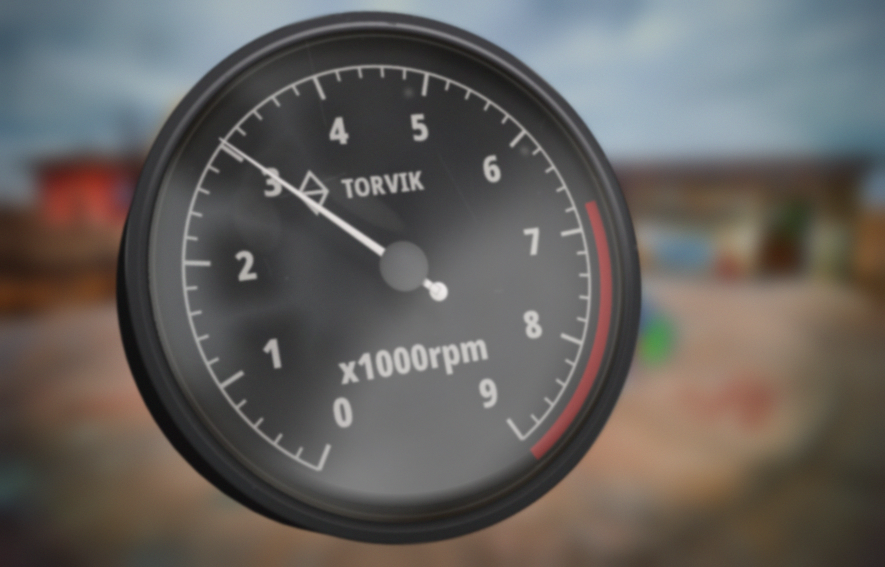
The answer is **3000** rpm
